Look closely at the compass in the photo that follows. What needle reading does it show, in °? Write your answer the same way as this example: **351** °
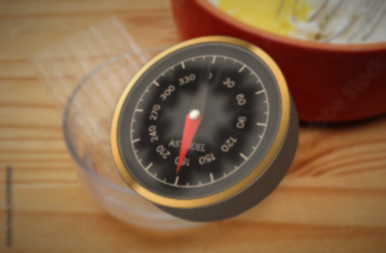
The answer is **180** °
